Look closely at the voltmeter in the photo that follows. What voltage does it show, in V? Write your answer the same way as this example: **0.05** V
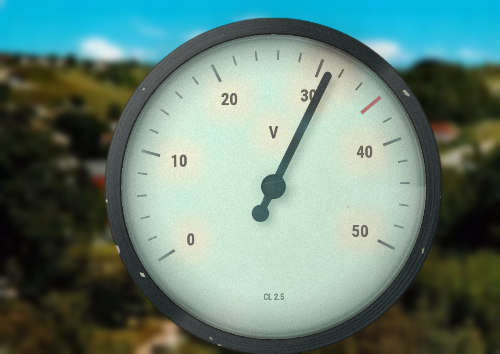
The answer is **31** V
